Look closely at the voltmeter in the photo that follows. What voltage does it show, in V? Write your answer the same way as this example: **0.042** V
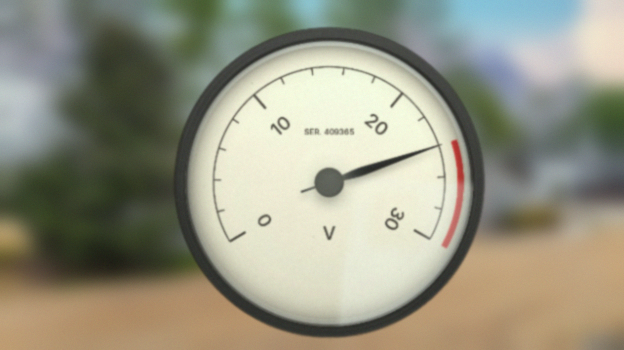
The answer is **24** V
